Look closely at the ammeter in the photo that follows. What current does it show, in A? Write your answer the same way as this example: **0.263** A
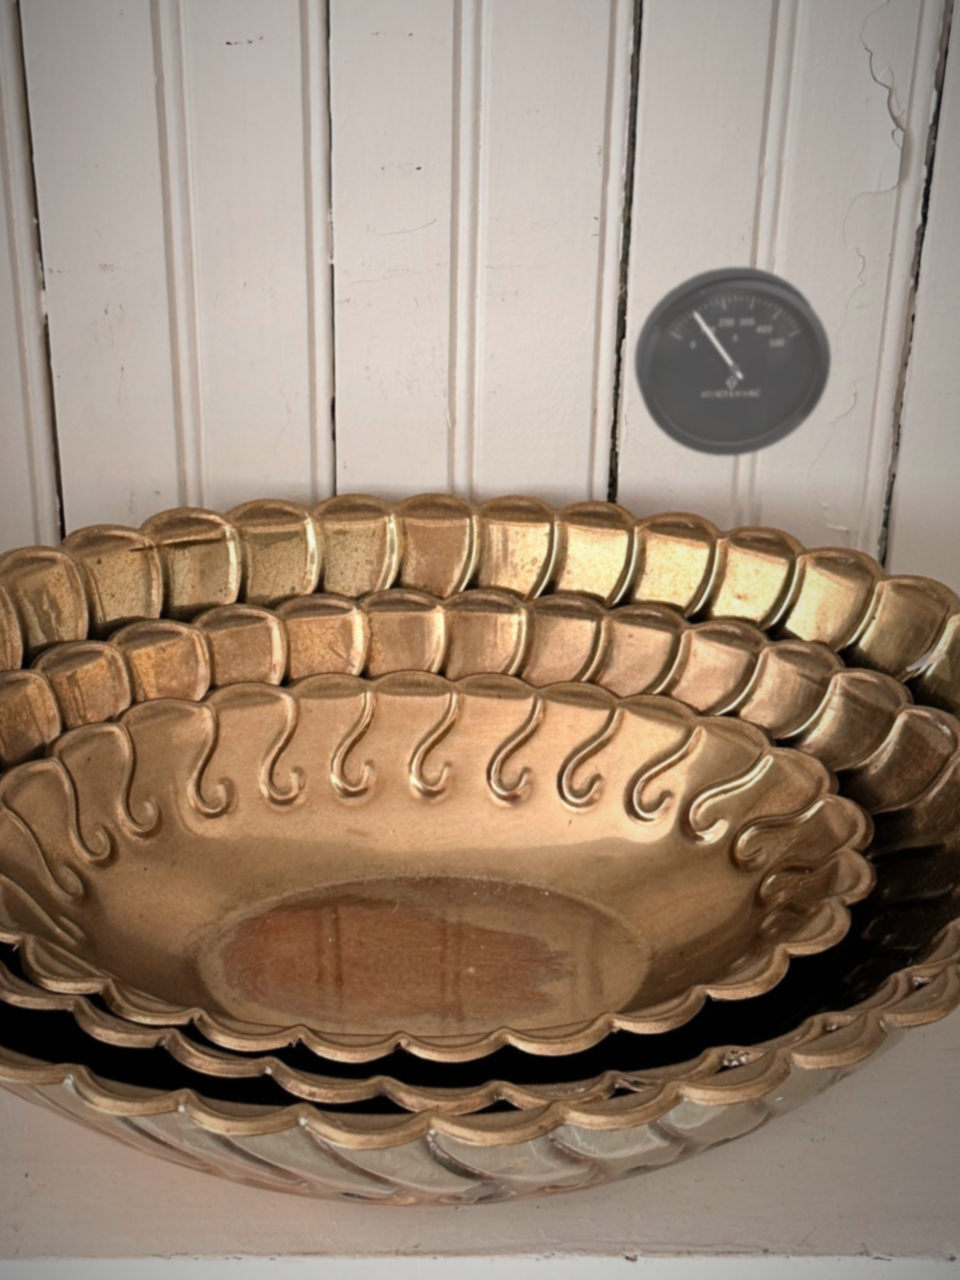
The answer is **100** A
